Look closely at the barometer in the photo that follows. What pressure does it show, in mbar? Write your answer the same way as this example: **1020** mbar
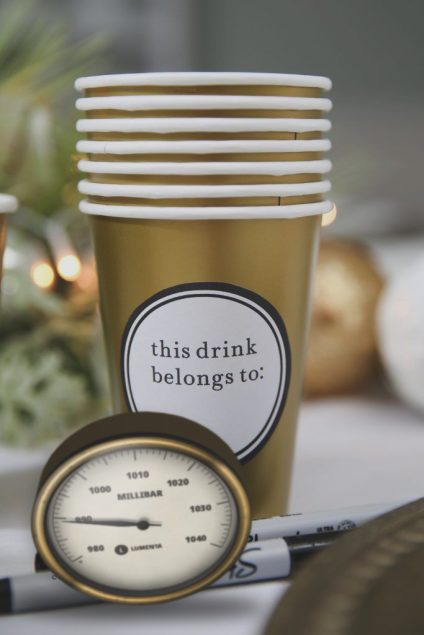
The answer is **990** mbar
